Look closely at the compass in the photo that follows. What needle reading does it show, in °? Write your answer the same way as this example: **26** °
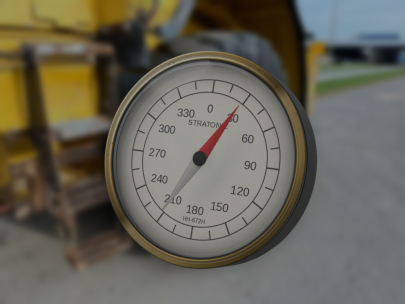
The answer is **30** °
